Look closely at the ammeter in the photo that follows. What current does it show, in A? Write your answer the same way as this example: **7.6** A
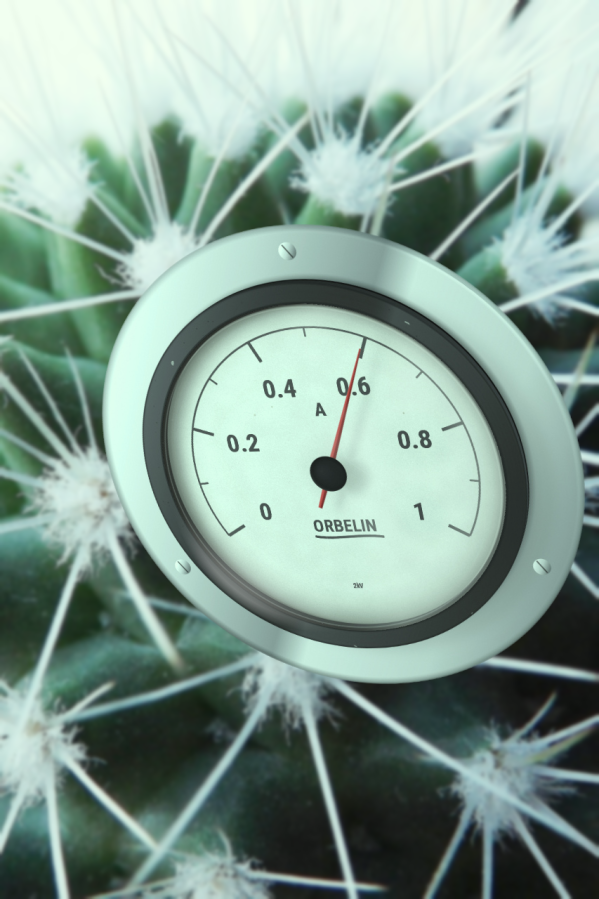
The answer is **0.6** A
